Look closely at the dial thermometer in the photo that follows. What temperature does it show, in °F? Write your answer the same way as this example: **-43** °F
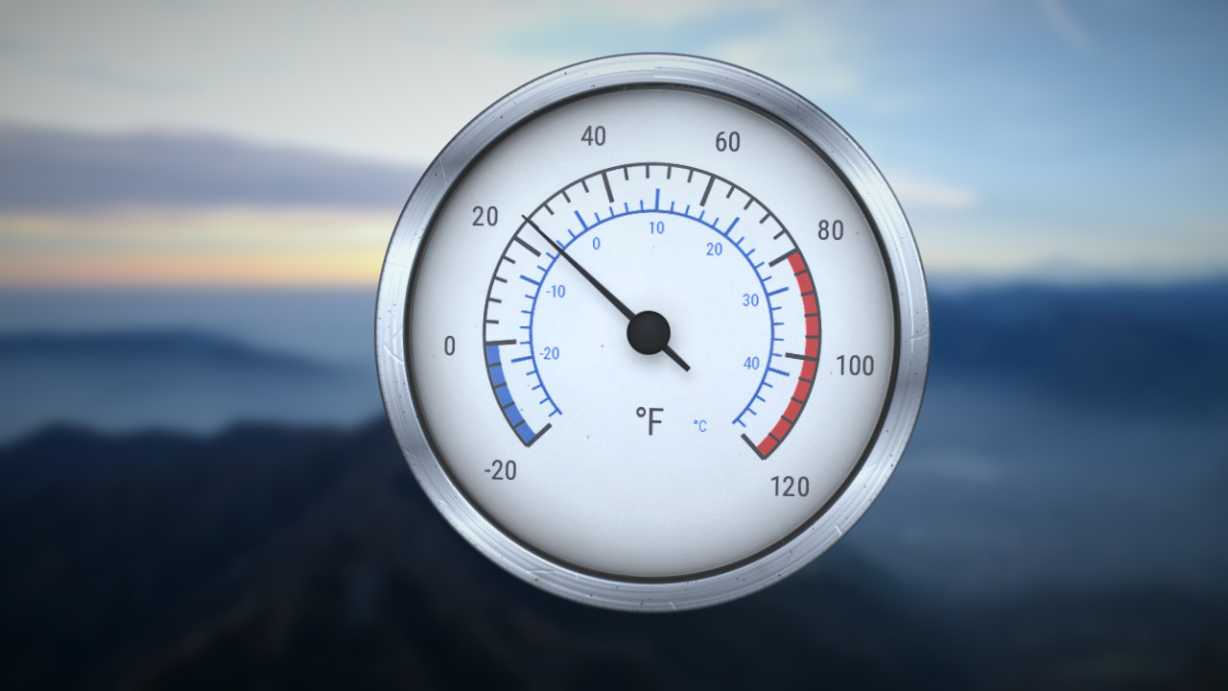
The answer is **24** °F
